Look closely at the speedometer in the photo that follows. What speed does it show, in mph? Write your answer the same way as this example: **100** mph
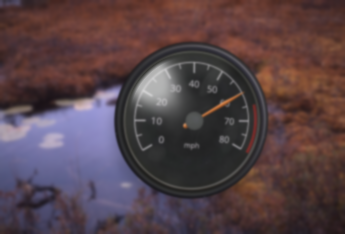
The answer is **60** mph
